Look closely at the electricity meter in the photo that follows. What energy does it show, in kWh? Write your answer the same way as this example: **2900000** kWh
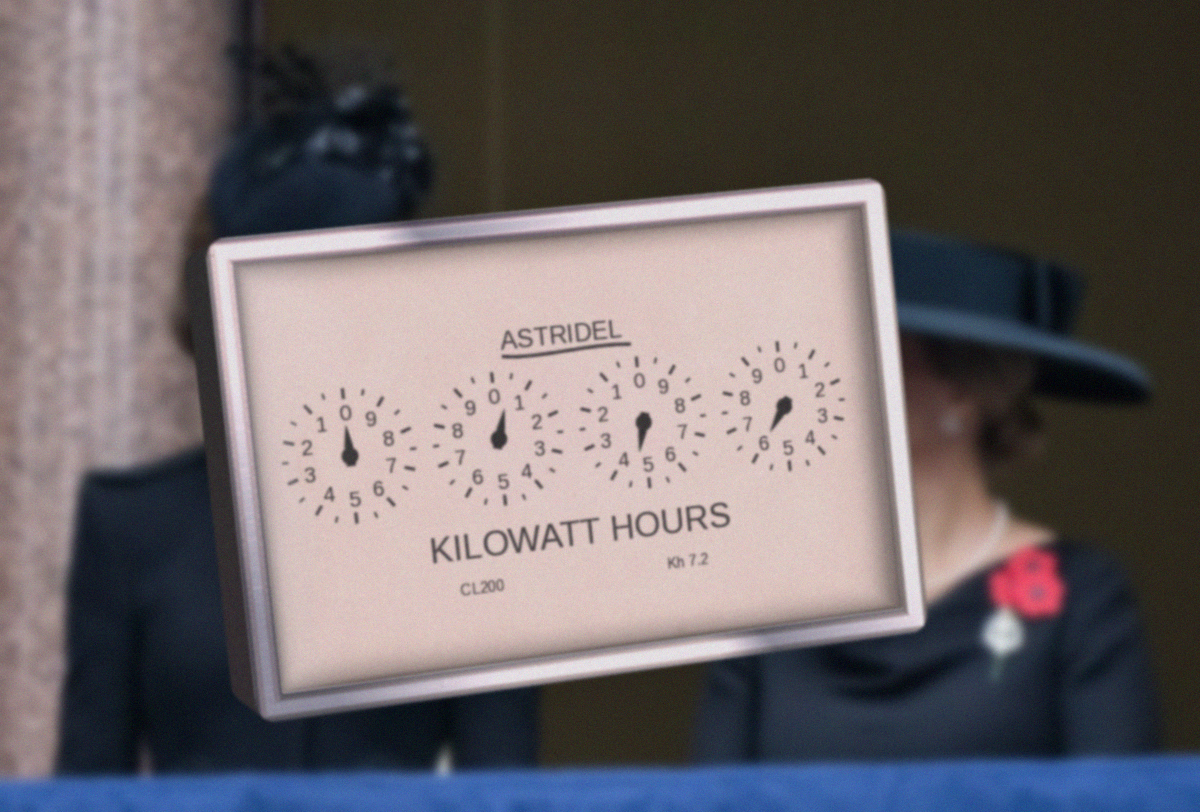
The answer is **46** kWh
